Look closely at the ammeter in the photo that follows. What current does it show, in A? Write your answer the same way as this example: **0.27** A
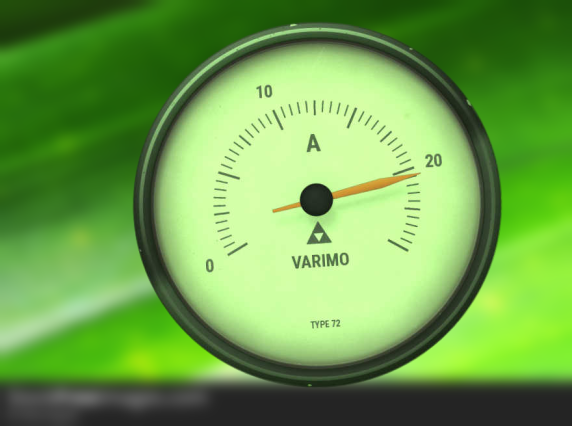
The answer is **20.5** A
